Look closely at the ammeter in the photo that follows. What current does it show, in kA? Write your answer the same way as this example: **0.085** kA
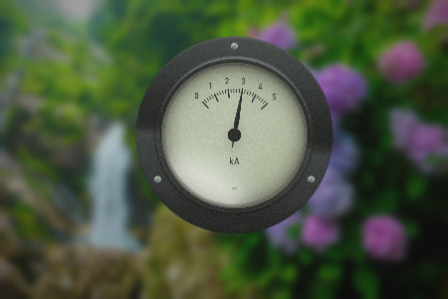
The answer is **3** kA
